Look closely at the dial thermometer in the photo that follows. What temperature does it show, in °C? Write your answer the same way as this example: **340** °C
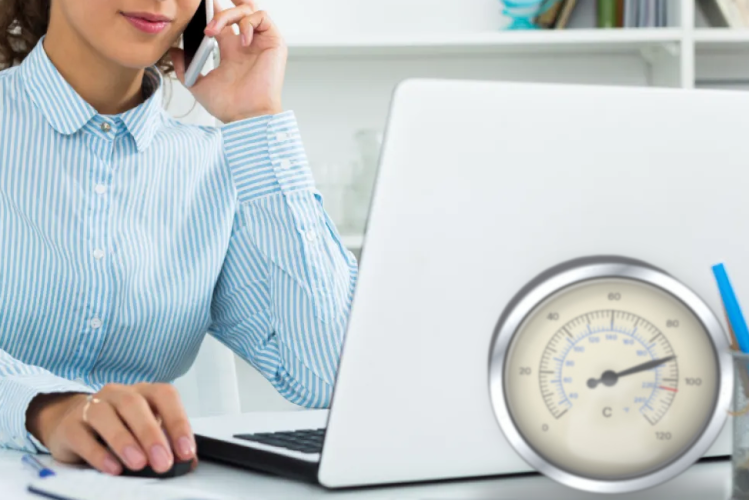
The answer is **90** °C
